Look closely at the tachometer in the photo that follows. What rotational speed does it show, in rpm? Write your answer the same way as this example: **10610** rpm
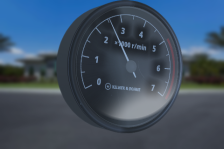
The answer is **2500** rpm
